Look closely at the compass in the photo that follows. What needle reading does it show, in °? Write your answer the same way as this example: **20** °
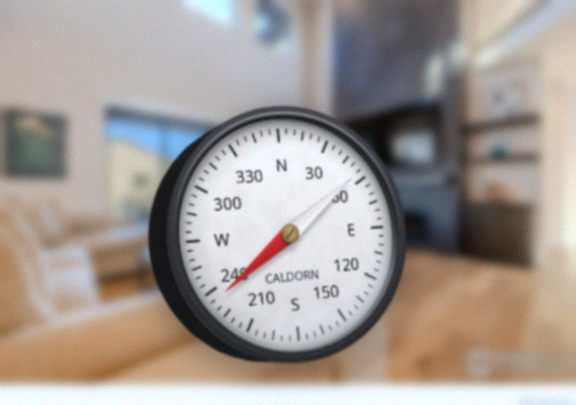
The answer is **235** °
